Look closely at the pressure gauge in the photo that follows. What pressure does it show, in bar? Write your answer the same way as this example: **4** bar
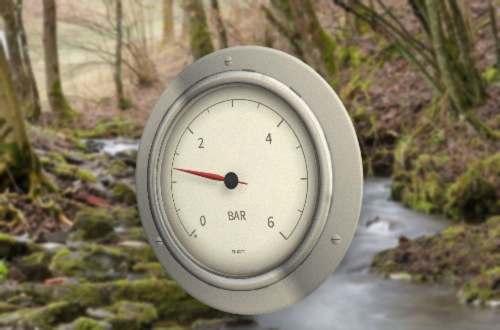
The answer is **1.25** bar
